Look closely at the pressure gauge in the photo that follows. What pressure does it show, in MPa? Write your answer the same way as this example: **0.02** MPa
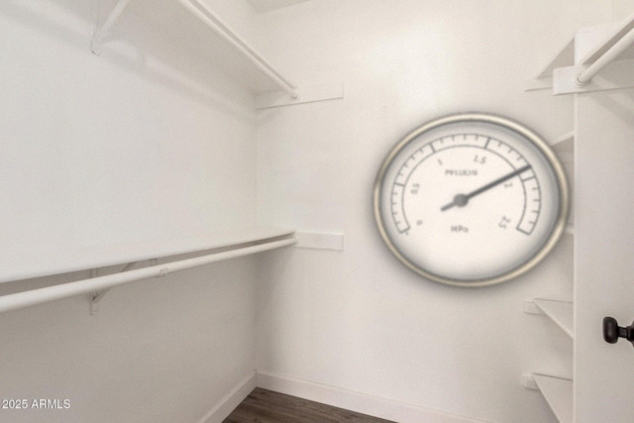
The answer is **1.9** MPa
